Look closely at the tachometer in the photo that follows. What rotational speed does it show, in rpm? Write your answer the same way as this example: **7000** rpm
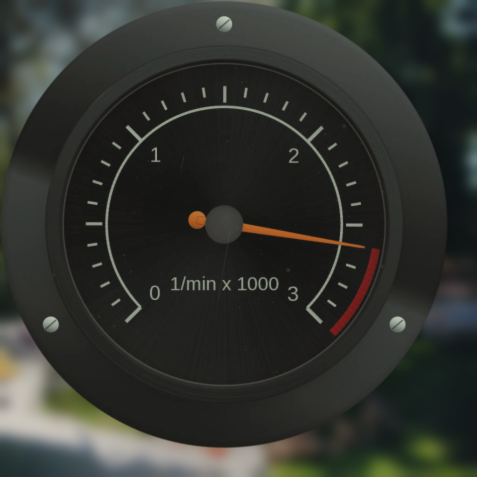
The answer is **2600** rpm
